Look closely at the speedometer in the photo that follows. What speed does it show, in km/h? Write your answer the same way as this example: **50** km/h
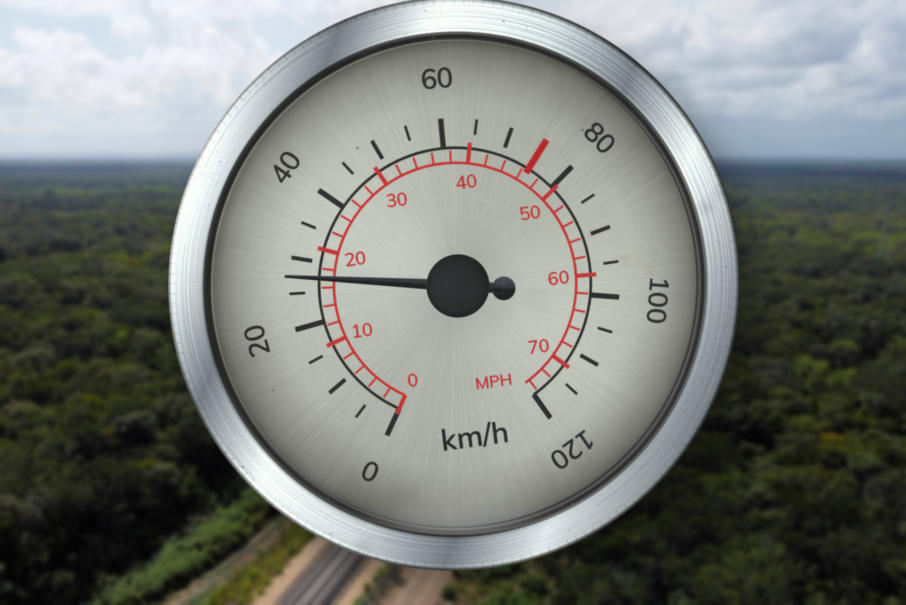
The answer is **27.5** km/h
